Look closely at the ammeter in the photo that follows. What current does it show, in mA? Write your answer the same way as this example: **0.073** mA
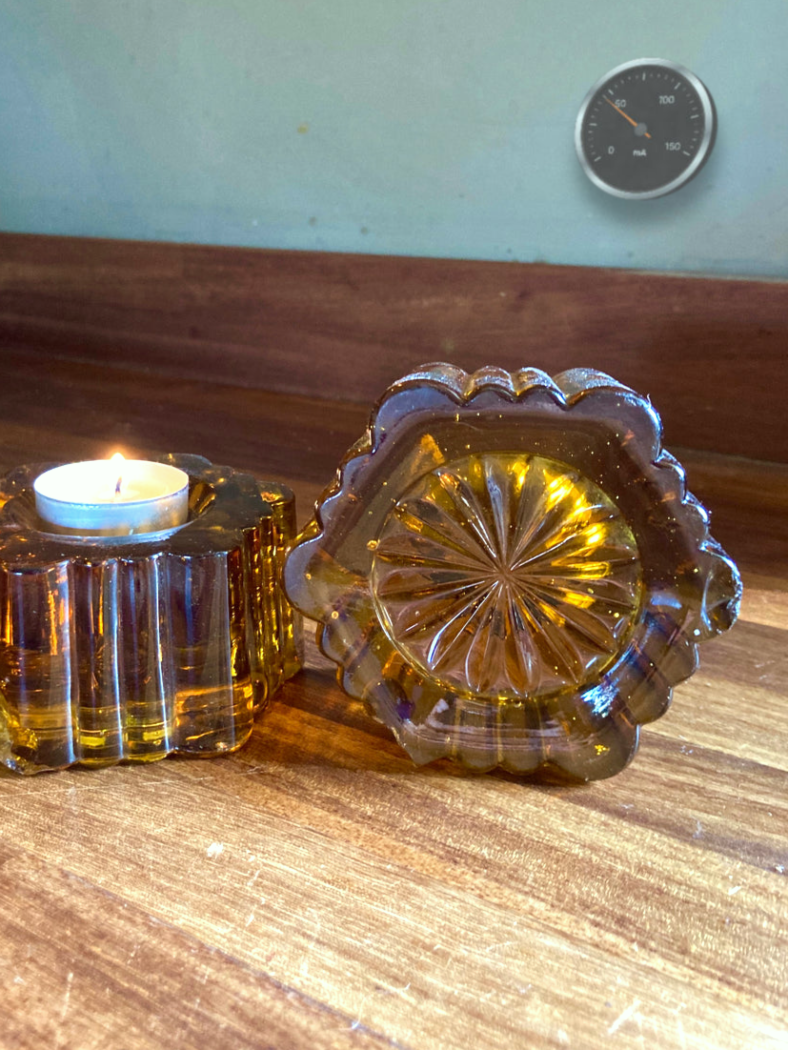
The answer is **45** mA
